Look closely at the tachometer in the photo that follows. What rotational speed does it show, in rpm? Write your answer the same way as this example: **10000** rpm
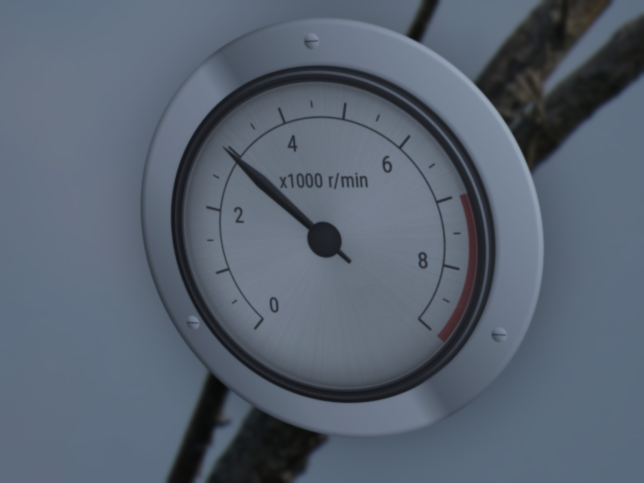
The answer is **3000** rpm
